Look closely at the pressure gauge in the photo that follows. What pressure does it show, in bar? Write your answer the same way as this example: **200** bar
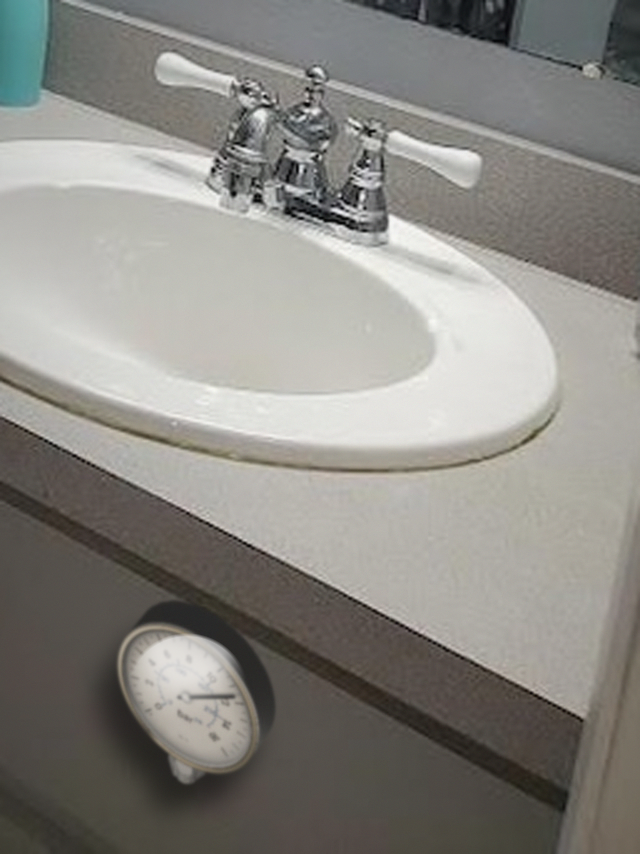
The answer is **11.5** bar
